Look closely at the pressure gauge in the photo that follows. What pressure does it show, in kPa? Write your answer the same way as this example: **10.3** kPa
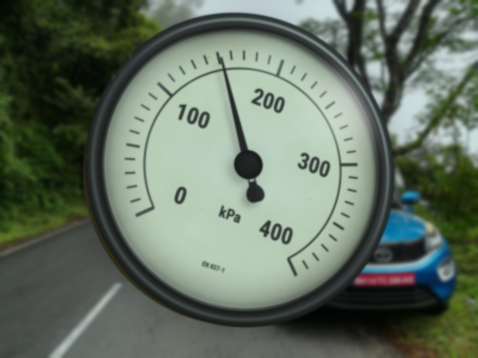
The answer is **150** kPa
